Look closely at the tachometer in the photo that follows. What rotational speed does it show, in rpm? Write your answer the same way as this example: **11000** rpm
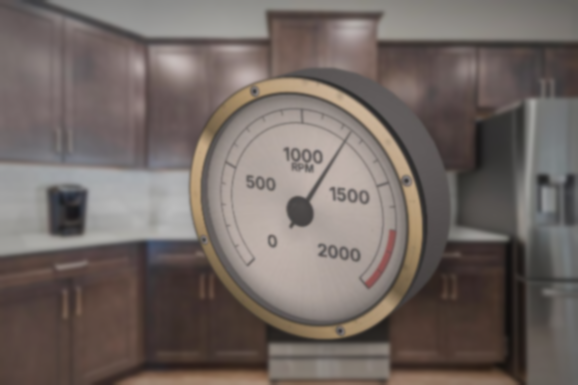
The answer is **1250** rpm
